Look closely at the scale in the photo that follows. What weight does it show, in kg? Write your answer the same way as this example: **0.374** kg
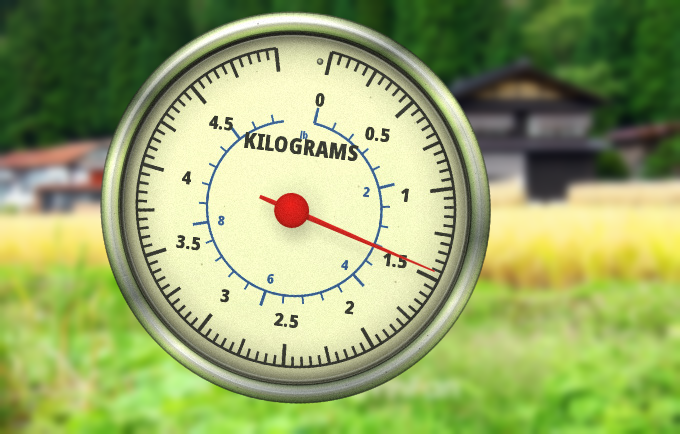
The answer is **1.45** kg
